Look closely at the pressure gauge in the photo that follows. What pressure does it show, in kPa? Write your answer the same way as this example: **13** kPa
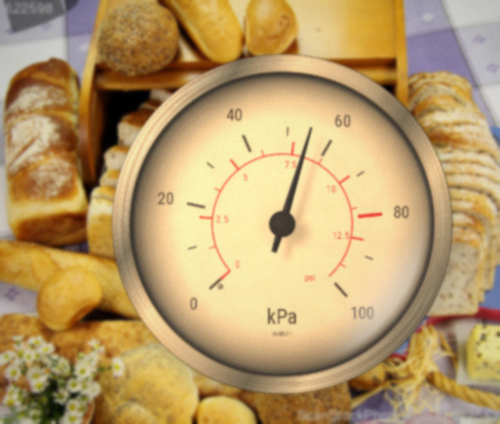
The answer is **55** kPa
